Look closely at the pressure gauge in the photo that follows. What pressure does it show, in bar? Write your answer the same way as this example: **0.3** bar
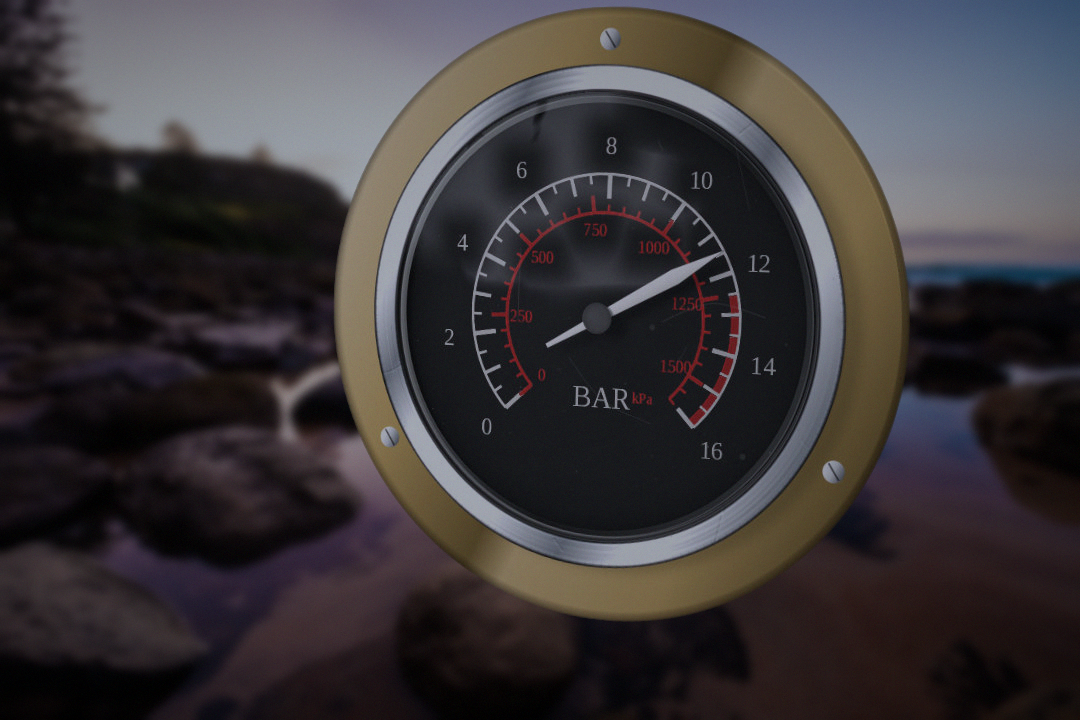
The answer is **11.5** bar
